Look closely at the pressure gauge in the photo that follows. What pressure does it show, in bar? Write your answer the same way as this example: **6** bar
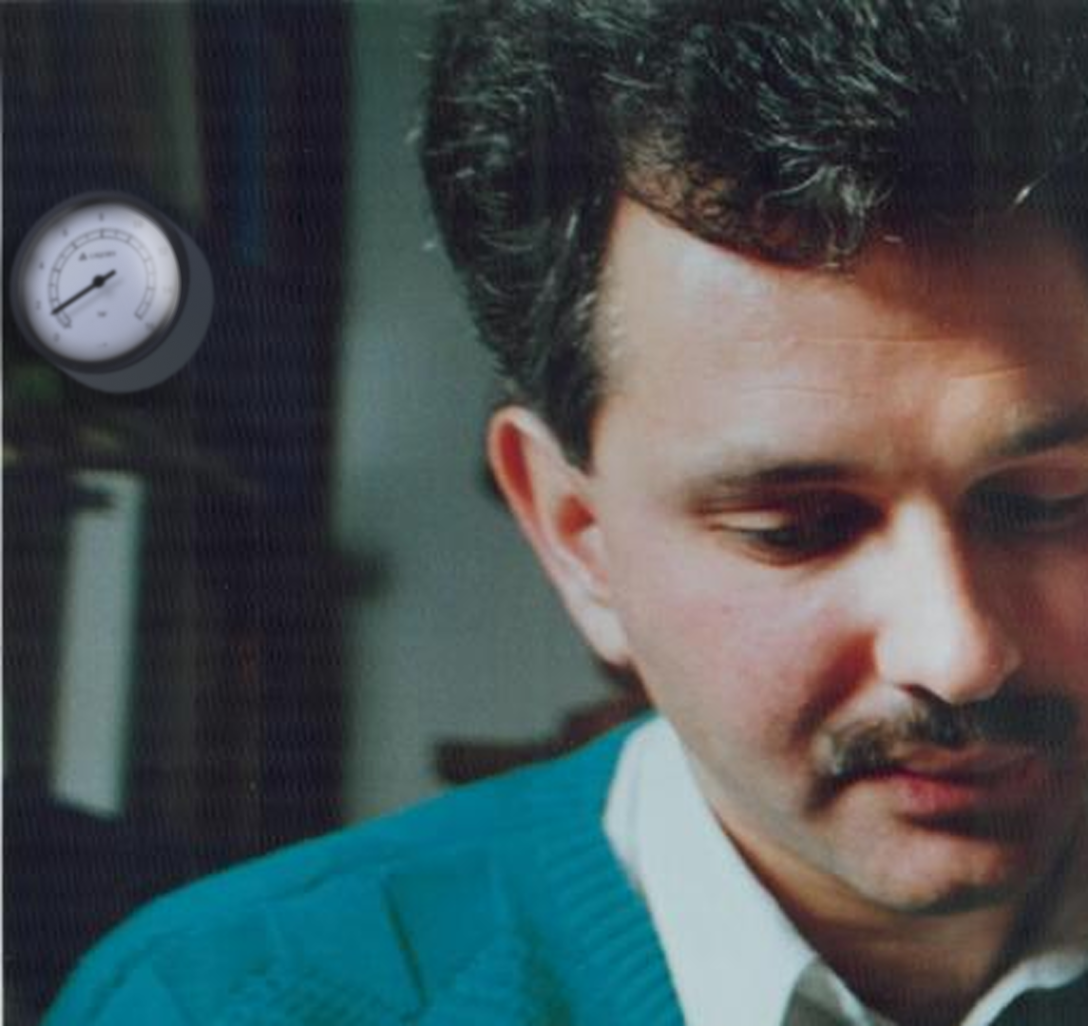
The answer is **1** bar
